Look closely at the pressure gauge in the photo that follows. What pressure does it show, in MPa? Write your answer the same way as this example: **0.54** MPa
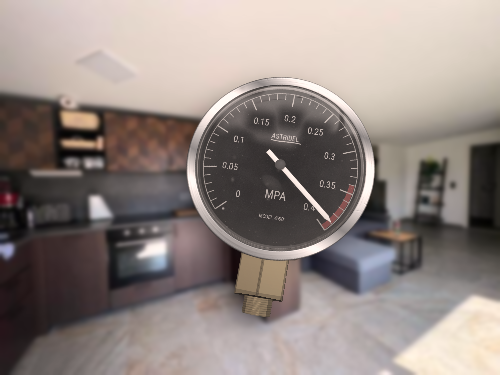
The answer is **0.39** MPa
